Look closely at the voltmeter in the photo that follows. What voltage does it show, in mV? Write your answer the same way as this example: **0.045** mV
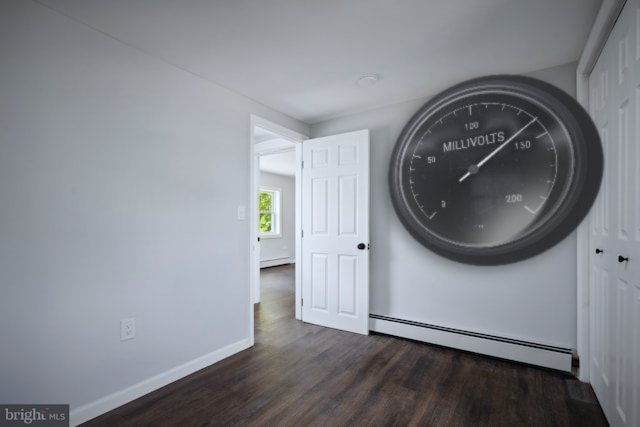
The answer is **140** mV
